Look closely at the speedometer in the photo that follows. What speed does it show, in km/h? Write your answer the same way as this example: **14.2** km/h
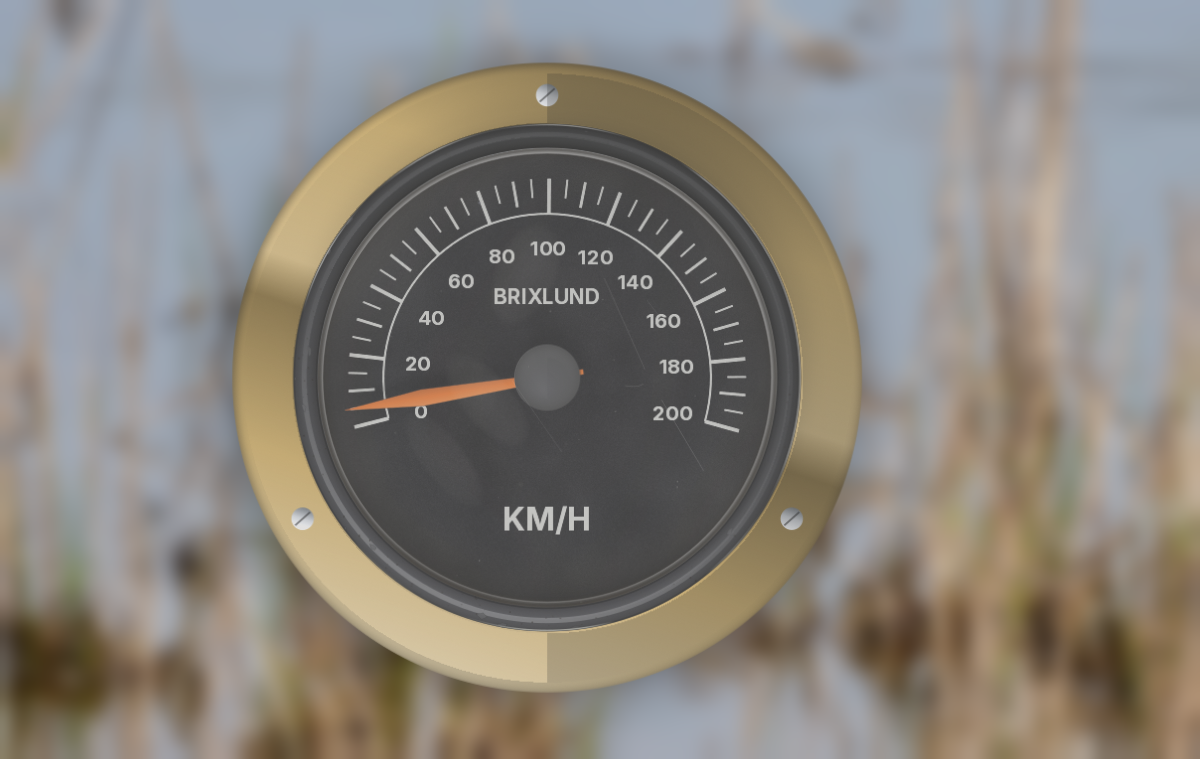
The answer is **5** km/h
